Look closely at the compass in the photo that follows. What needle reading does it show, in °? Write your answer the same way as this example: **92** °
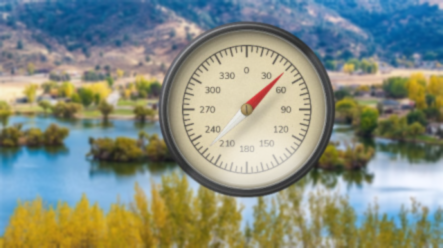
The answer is **45** °
